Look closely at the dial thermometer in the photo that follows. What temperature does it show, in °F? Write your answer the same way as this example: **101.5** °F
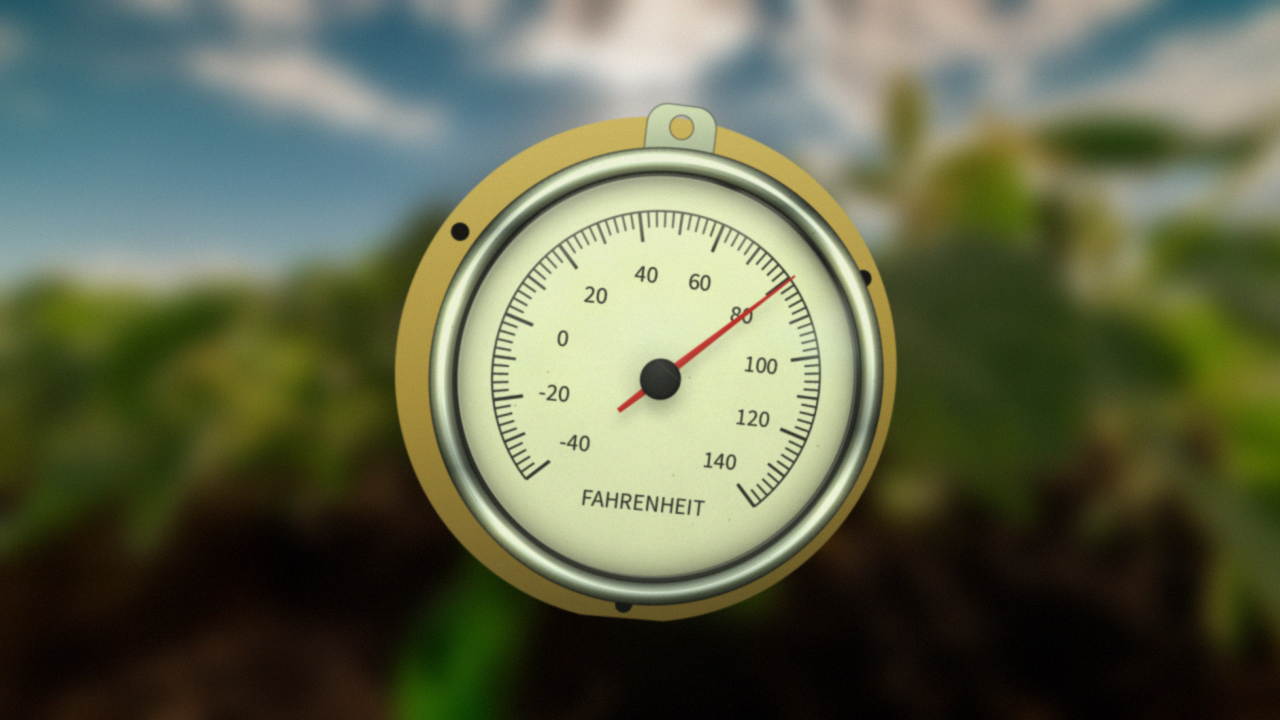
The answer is **80** °F
